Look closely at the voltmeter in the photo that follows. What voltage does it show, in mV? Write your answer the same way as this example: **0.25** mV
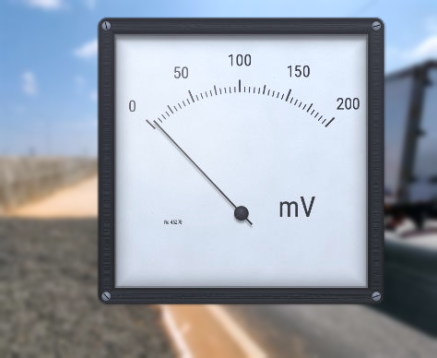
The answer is **5** mV
